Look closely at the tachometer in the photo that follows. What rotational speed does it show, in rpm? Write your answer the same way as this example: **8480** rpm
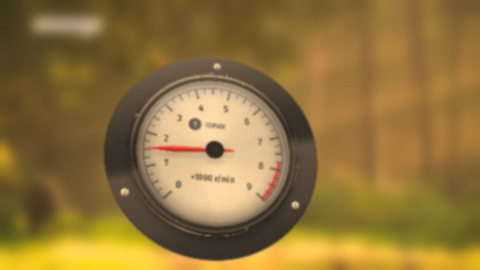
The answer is **1500** rpm
